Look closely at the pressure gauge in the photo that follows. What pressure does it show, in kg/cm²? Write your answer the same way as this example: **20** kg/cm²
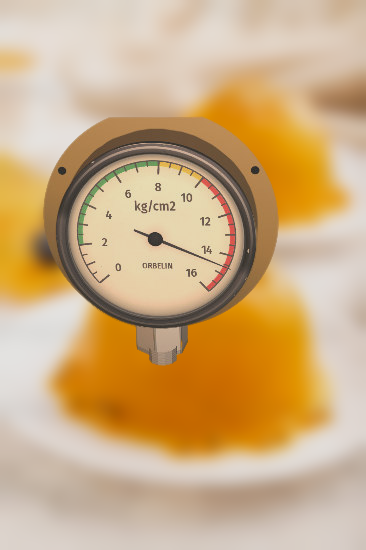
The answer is **14.5** kg/cm²
